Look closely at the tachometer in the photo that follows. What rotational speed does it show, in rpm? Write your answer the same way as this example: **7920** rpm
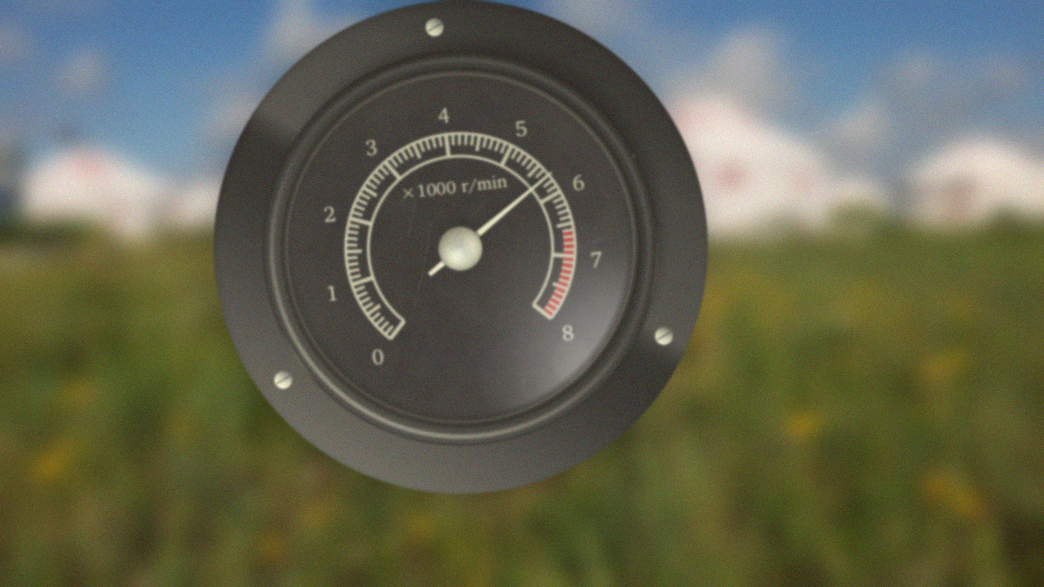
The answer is **5700** rpm
